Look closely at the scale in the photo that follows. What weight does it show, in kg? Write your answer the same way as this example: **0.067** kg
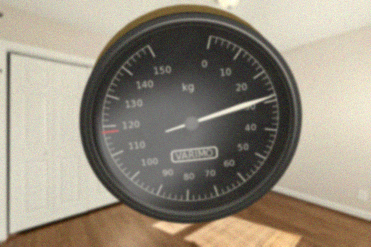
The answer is **28** kg
